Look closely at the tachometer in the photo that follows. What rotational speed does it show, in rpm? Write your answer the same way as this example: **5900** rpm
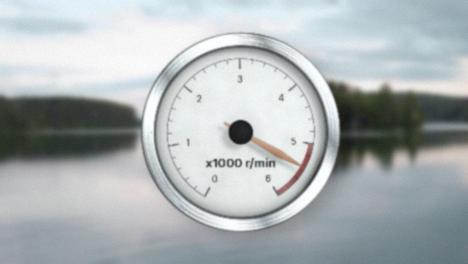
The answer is **5400** rpm
